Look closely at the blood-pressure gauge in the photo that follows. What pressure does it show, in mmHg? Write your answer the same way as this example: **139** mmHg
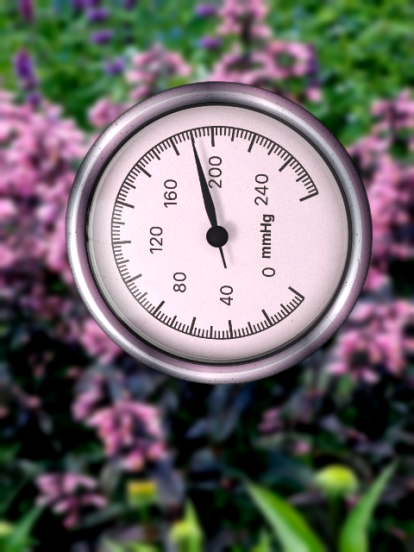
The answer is **190** mmHg
